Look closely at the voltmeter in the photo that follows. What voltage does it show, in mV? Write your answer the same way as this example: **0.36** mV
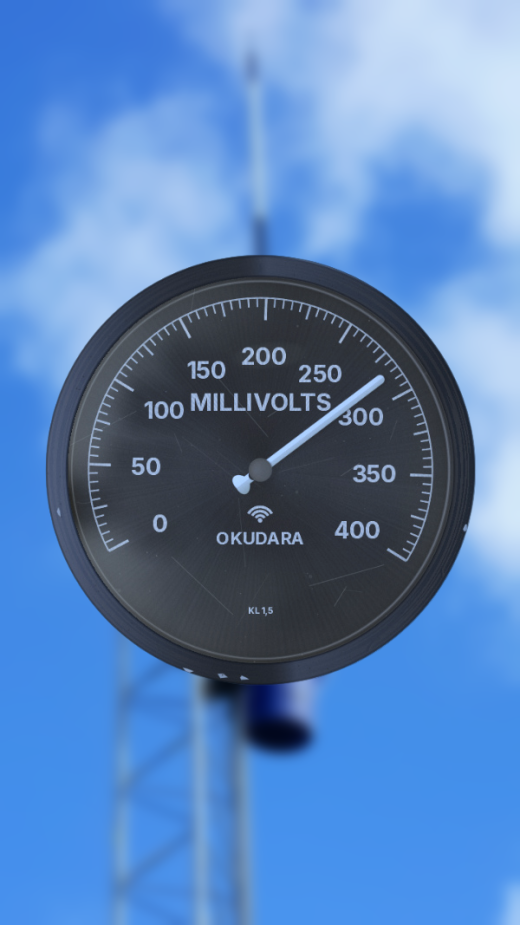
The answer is **285** mV
